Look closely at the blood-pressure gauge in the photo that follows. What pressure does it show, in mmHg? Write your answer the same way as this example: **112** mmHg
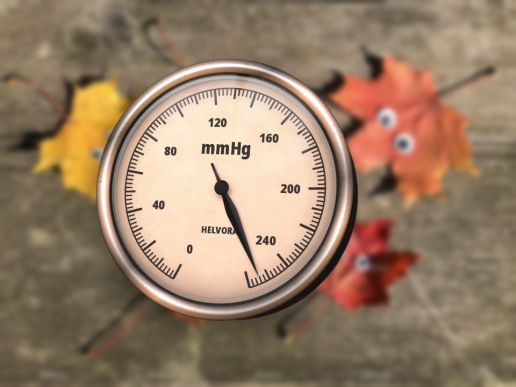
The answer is **254** mmHg
